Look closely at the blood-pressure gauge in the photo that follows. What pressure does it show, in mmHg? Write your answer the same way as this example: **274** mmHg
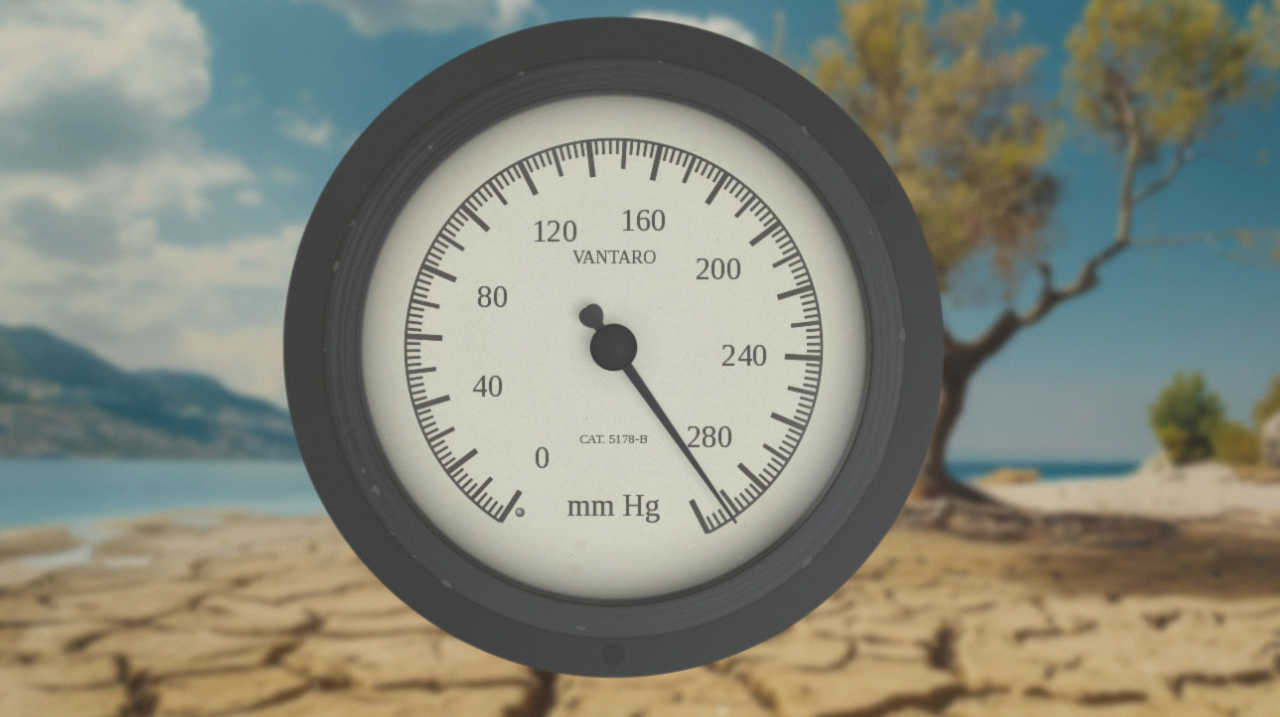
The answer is **292** mmHg
